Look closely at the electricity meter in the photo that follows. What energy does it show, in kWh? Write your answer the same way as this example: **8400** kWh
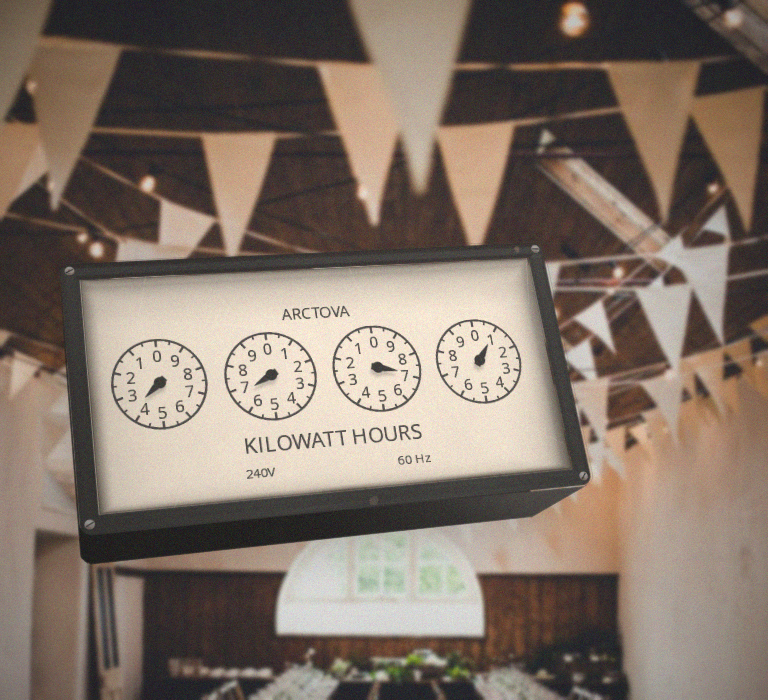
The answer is **3671** kWh
